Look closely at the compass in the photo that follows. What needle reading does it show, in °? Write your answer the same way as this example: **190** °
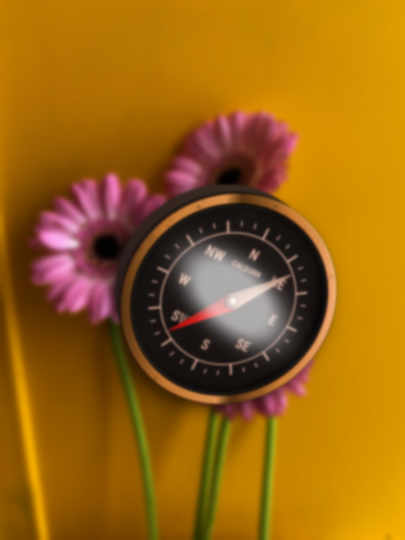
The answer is **220** °
